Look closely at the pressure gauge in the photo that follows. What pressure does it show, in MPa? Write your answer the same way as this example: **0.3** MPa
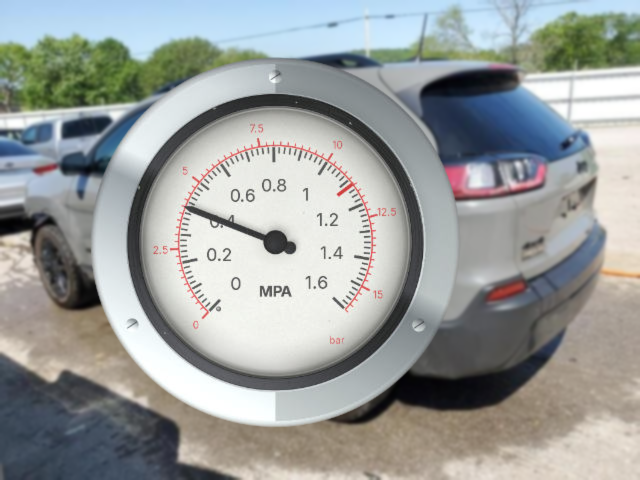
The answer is **0.4** MPa
